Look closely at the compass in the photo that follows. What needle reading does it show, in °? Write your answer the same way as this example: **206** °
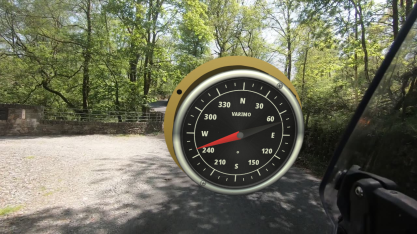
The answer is **250** °
